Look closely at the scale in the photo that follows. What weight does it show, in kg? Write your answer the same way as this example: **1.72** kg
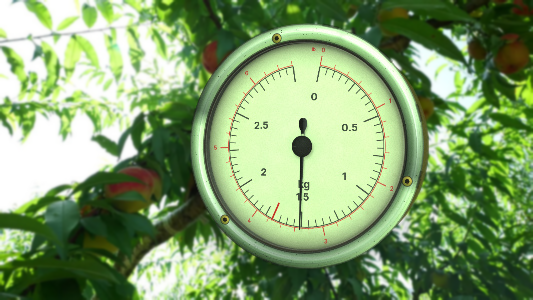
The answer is **1.5** kg
